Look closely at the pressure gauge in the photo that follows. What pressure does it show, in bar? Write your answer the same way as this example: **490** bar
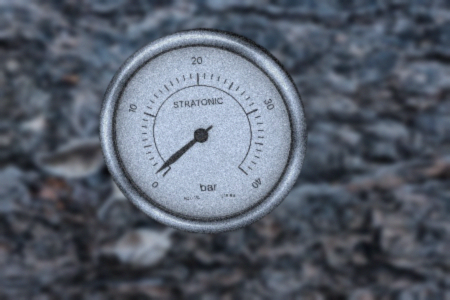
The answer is **1** bar
